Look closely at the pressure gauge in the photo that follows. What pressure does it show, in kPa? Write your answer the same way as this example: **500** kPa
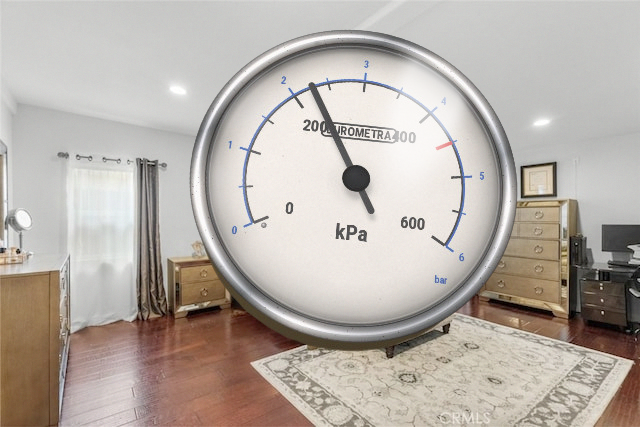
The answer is **225** kPa
